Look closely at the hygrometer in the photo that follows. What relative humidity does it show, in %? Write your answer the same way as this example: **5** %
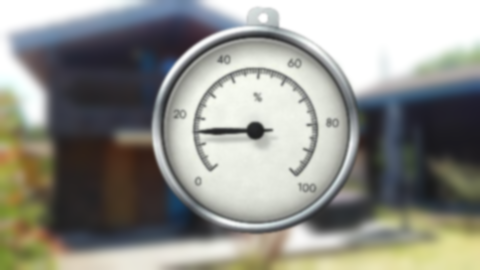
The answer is **15** %
